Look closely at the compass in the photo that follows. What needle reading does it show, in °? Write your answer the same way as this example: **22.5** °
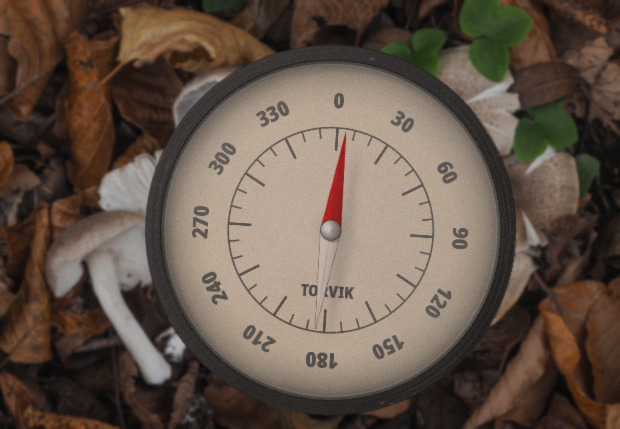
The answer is **5** °
